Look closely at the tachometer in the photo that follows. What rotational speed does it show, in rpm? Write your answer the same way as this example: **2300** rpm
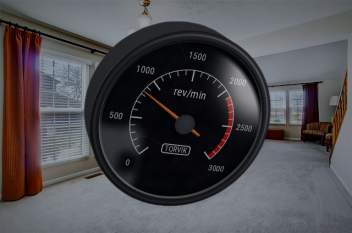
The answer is **850** rpm
